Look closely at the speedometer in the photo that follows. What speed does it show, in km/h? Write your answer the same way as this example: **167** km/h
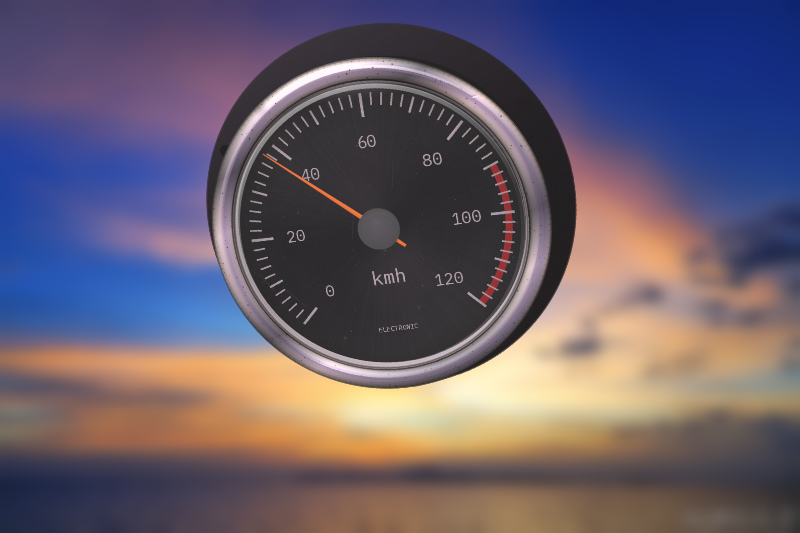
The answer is **38** km/h
